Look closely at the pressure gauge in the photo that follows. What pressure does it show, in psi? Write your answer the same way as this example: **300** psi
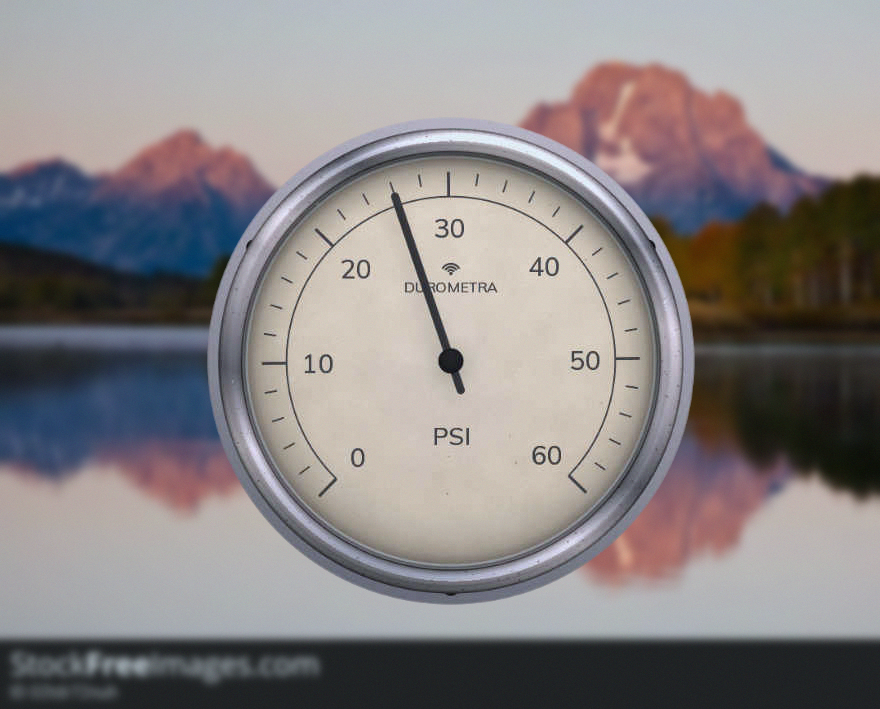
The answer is **26** psi
